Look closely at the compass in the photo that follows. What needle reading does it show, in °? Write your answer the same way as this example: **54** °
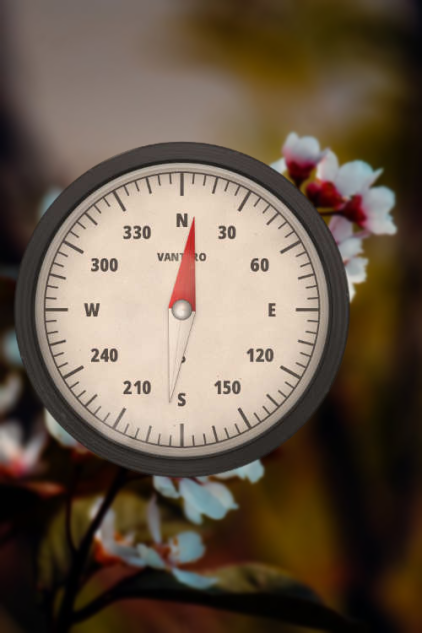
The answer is **7.5** °
